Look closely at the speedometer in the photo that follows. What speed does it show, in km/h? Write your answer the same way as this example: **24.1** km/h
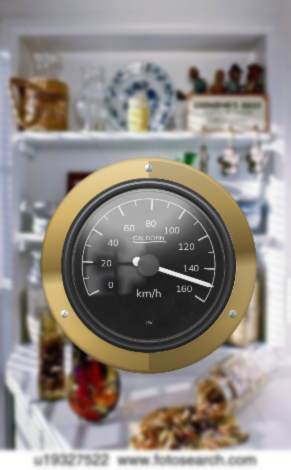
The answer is **150** km/h
